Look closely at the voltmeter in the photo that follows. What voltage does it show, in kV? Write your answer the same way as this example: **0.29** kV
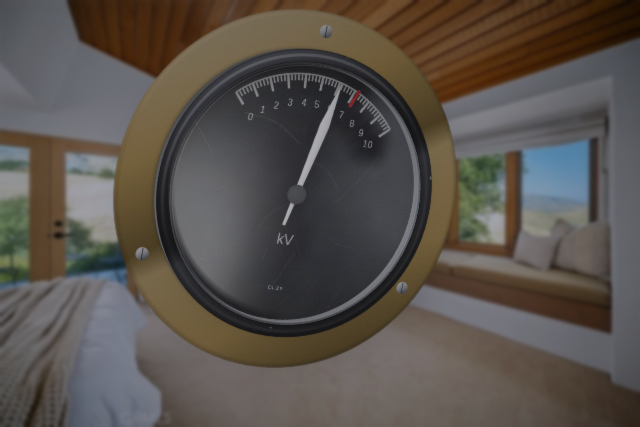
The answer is **6** kV
